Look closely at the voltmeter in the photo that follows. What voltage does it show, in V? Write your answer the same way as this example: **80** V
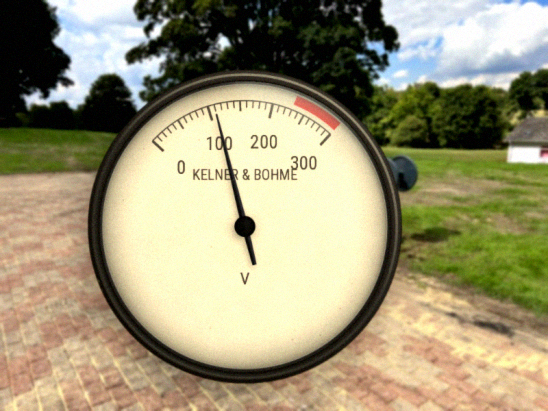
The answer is **110** V
